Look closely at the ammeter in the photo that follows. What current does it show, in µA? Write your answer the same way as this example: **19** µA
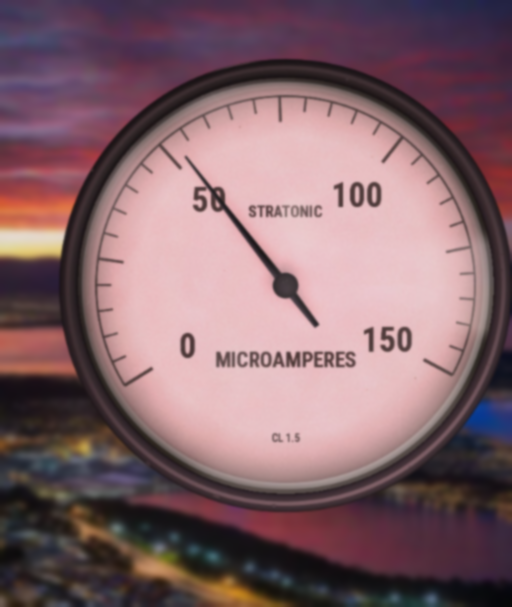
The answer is **52.5** µA
